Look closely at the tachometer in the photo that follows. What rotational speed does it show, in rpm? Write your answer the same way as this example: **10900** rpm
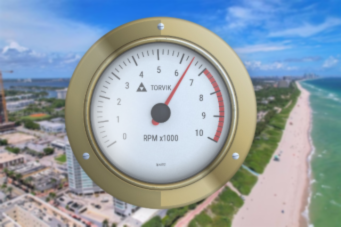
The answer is **6400** rpm
